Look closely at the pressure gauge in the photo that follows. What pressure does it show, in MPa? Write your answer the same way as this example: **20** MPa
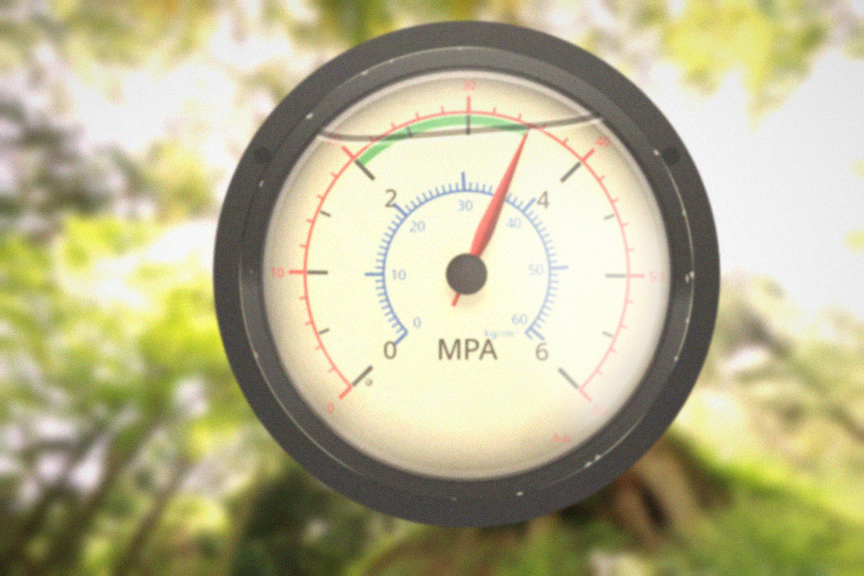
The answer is **3.5** MPa
